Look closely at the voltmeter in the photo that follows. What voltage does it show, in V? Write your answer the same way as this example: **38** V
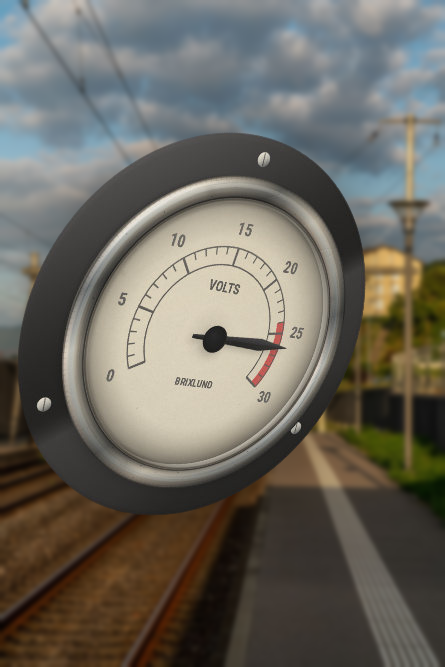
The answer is **26** V
